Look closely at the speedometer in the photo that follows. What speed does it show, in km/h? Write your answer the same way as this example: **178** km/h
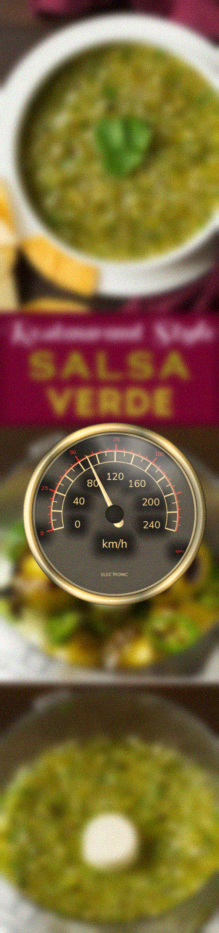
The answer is **90** km/h
